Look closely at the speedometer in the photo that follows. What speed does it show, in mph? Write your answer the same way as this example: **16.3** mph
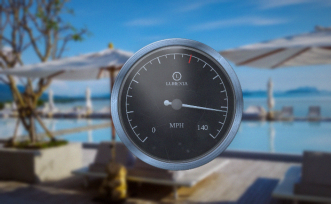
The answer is **122.5** mph
